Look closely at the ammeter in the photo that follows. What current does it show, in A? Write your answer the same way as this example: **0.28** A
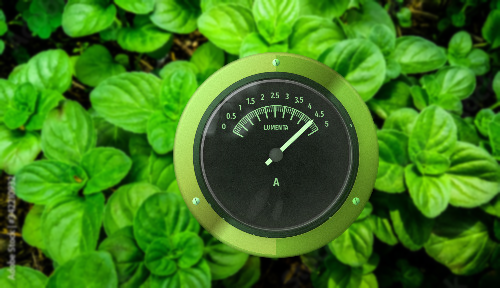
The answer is **4.5** A
